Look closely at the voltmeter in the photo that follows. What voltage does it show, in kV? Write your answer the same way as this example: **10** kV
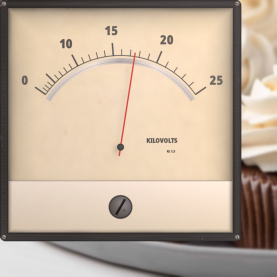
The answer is **17.5** kV
